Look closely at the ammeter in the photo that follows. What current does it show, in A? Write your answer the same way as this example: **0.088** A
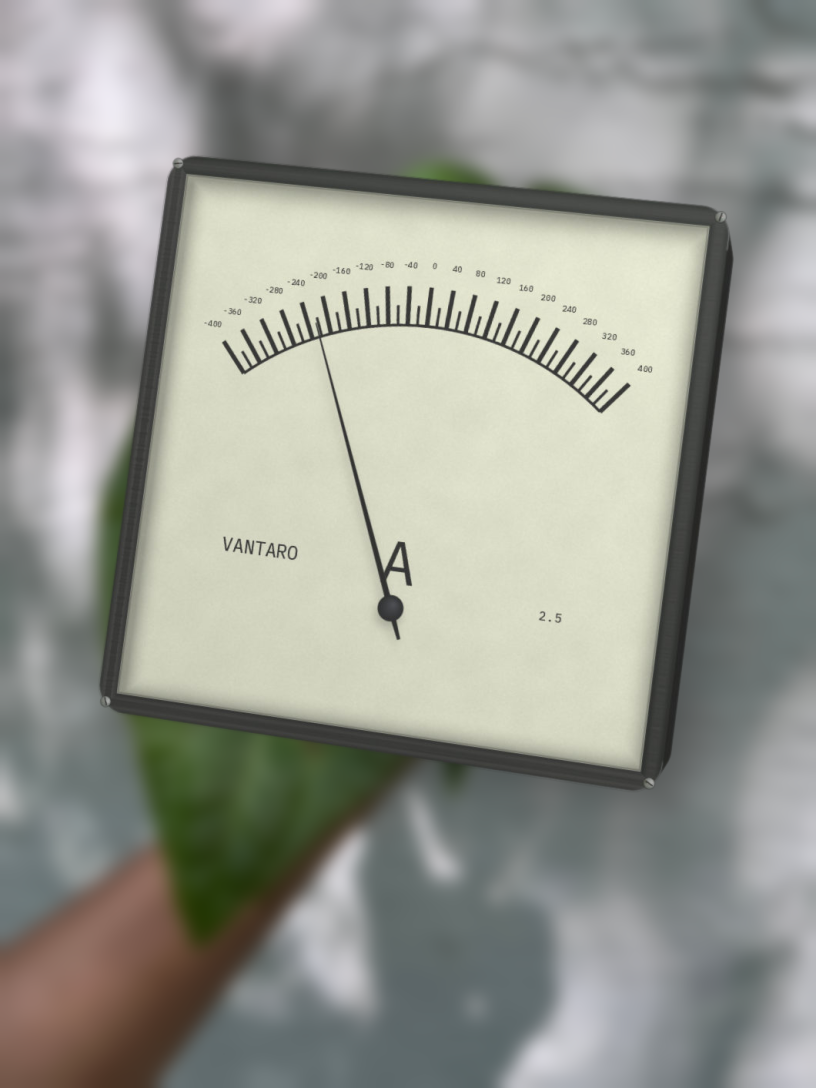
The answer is **-220** A
